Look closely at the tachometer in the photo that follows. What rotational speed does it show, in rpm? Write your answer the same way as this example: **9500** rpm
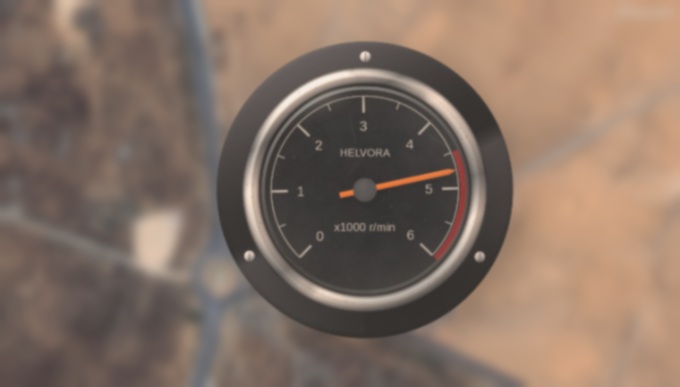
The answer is **4750** rpm
